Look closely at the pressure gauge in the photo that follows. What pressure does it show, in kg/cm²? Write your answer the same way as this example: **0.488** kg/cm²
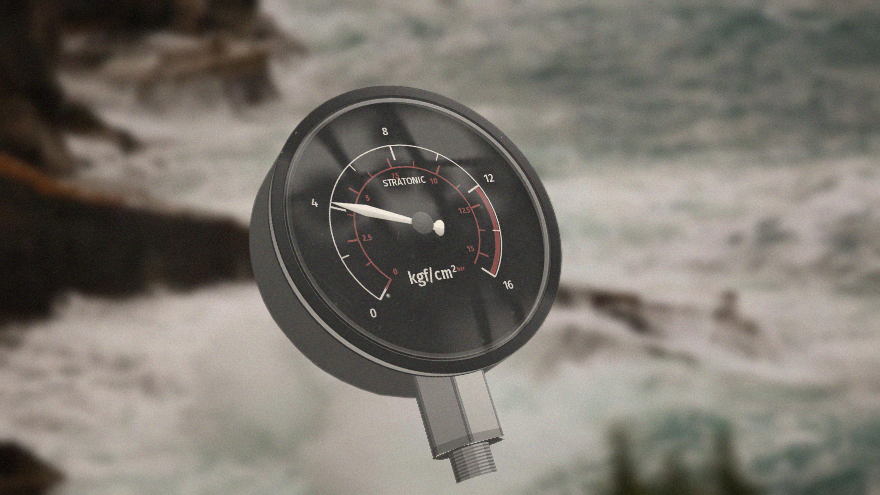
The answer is **4** kg/cm²
